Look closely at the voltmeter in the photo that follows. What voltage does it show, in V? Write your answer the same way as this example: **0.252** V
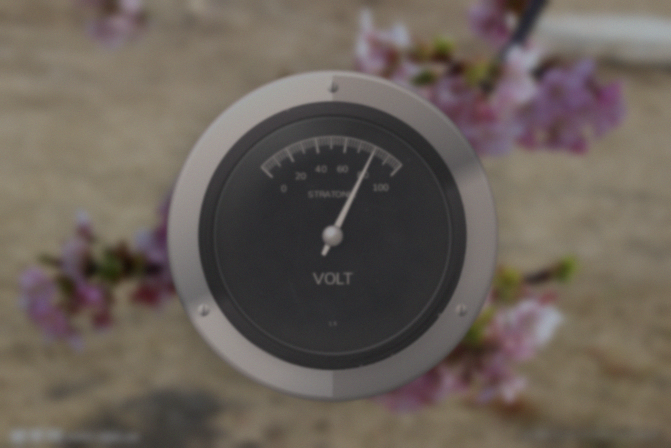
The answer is **80** V
